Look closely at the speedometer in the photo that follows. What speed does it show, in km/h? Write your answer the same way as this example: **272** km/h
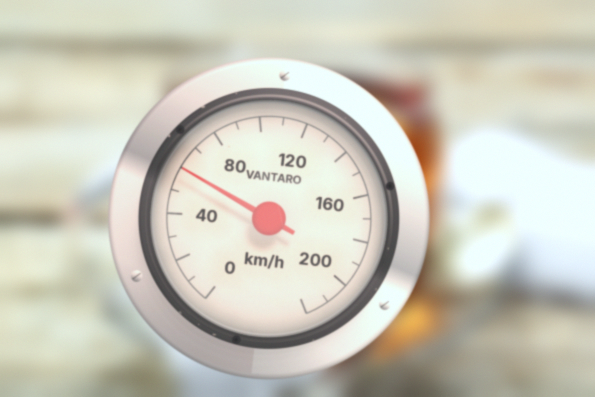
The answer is **60** km/h
